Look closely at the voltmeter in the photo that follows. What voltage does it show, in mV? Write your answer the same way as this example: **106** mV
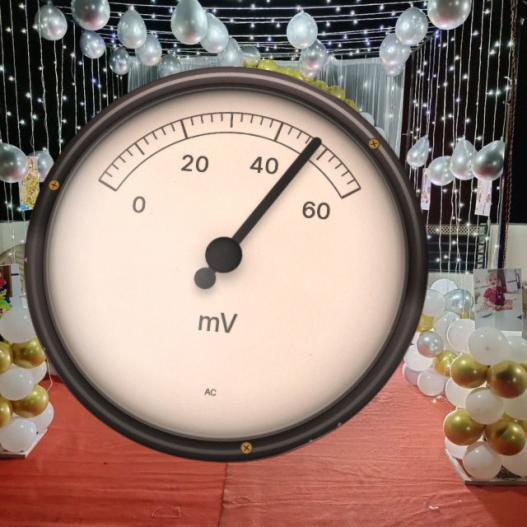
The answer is **48** mV
